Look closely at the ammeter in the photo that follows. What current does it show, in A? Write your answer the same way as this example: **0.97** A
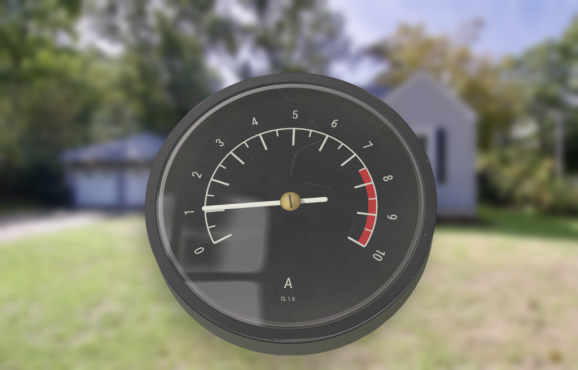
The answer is **1** A
